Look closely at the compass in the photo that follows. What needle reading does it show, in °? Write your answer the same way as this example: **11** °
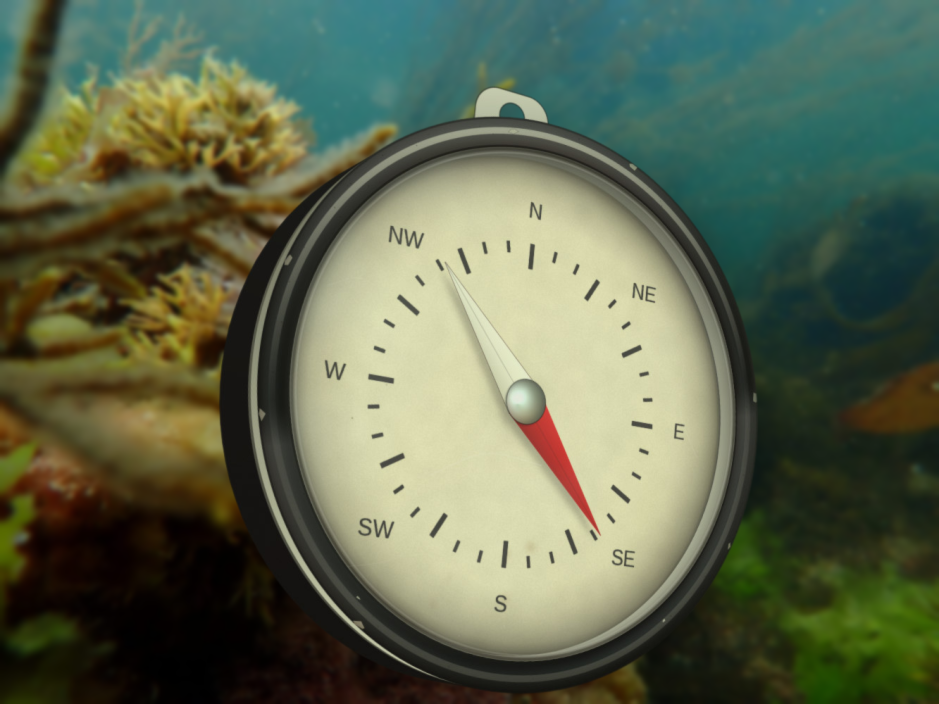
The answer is **140** °
